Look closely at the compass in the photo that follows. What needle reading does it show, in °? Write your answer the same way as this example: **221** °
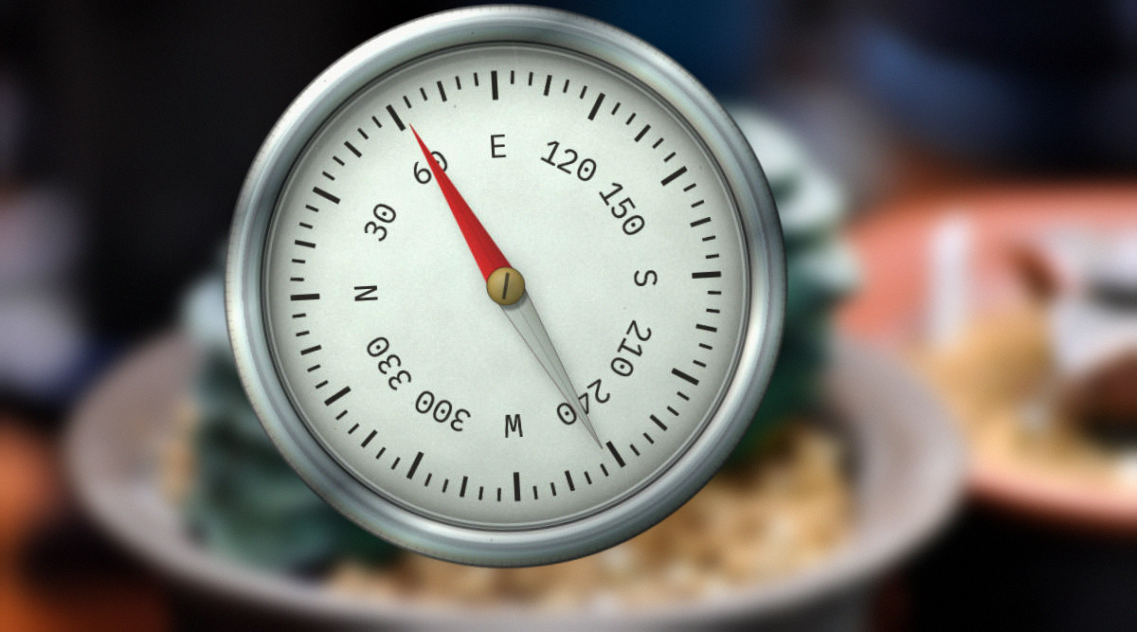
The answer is **62.5** °
